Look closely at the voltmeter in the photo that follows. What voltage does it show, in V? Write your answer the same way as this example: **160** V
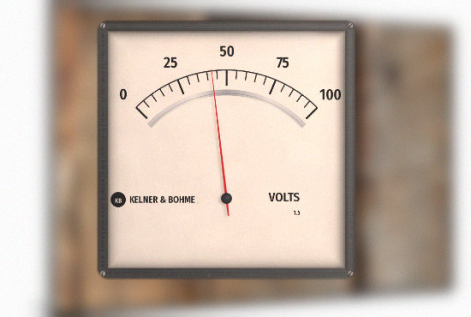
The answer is **42.5** V
